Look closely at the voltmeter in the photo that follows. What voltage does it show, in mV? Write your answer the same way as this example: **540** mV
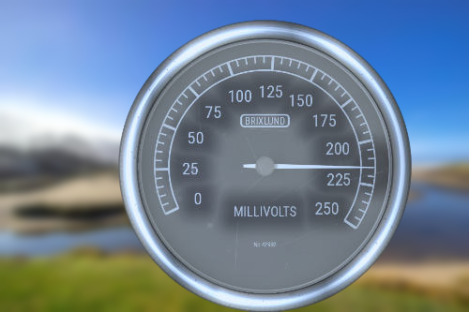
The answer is **215** mV
